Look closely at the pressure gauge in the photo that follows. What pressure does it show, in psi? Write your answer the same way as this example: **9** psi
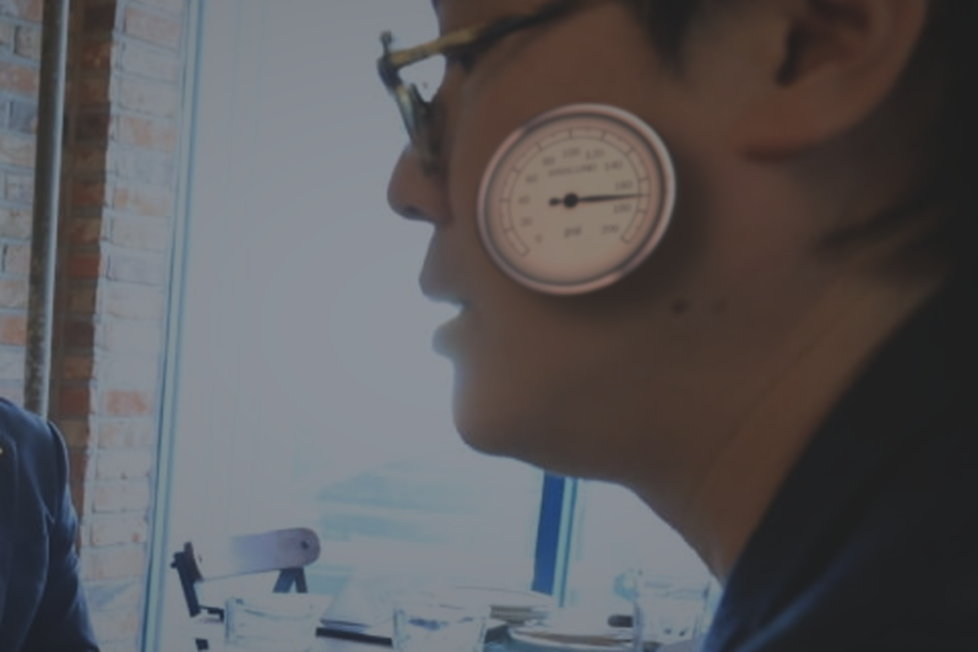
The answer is **170** psi
